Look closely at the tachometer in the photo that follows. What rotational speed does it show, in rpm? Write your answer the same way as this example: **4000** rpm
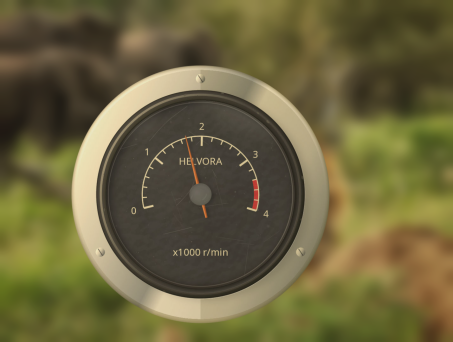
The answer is **1700** rpm
